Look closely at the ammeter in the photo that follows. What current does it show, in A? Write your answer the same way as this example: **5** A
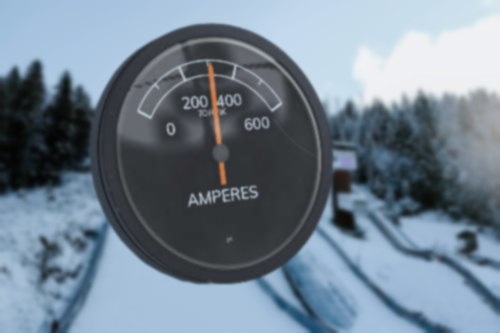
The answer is **300** A
